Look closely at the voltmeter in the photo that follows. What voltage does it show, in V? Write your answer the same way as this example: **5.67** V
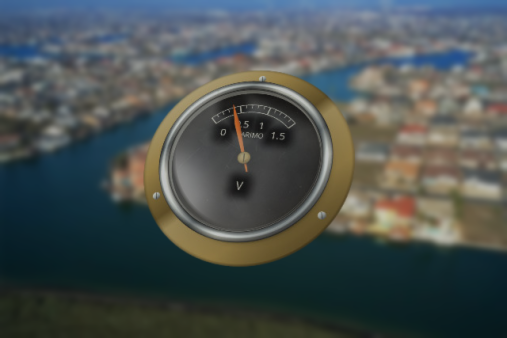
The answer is **0.4** V
